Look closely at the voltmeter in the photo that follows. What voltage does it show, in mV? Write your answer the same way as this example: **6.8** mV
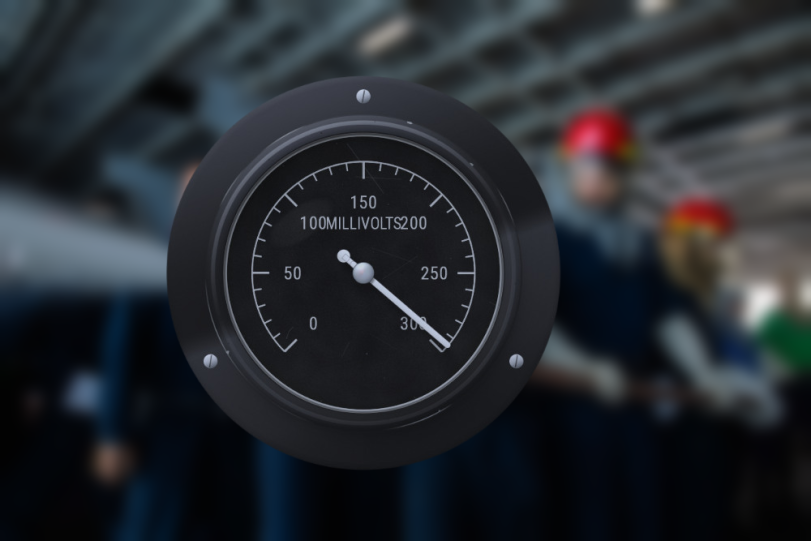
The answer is **295** mV
